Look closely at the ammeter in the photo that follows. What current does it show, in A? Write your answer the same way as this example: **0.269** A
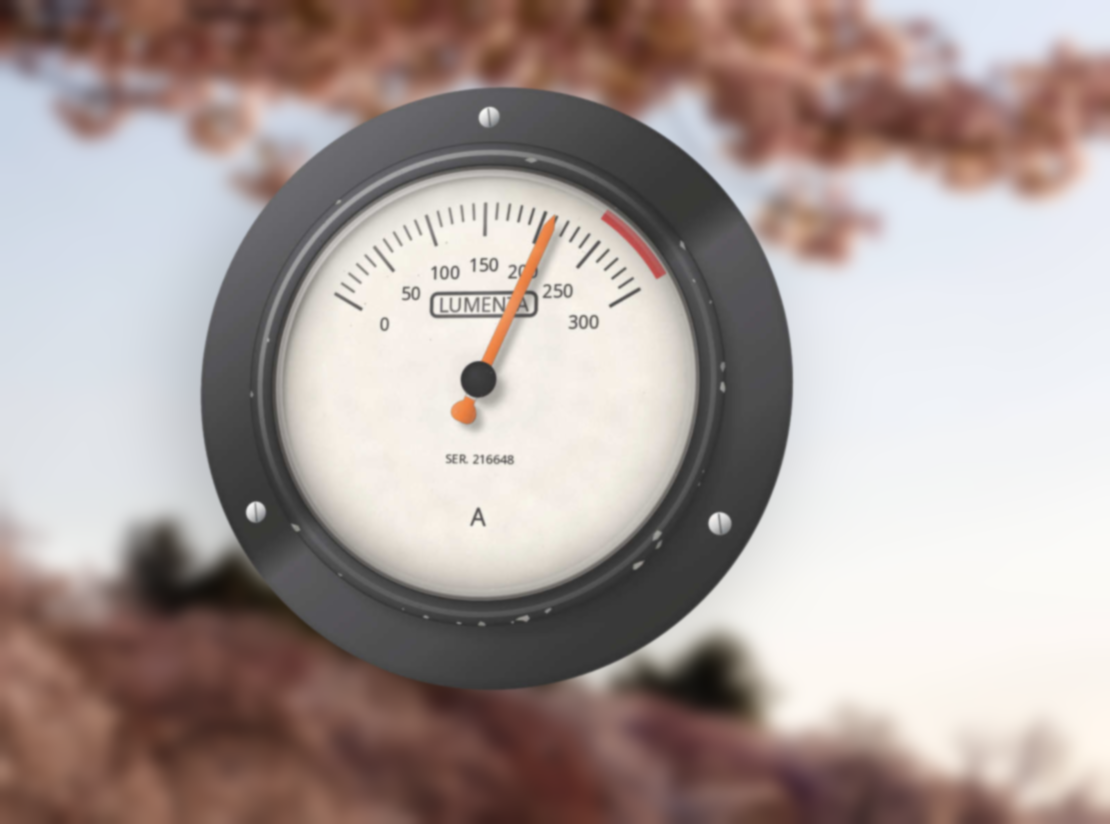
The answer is **210** A
